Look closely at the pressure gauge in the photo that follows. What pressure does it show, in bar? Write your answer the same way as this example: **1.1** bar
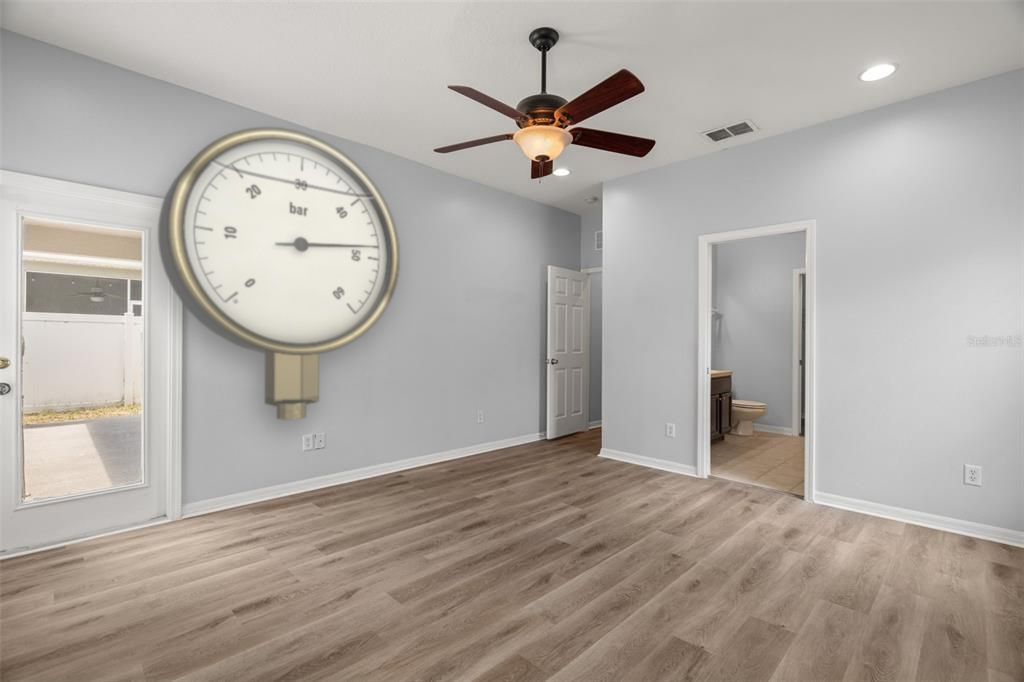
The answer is **48** bar
